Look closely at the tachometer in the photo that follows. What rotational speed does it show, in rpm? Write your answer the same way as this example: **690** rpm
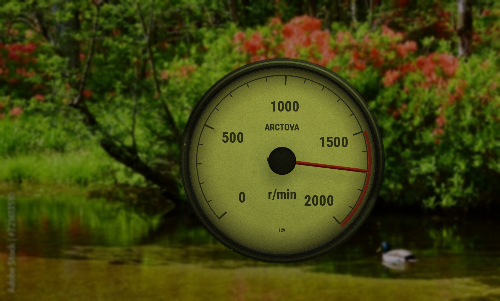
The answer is **1700** rpm
